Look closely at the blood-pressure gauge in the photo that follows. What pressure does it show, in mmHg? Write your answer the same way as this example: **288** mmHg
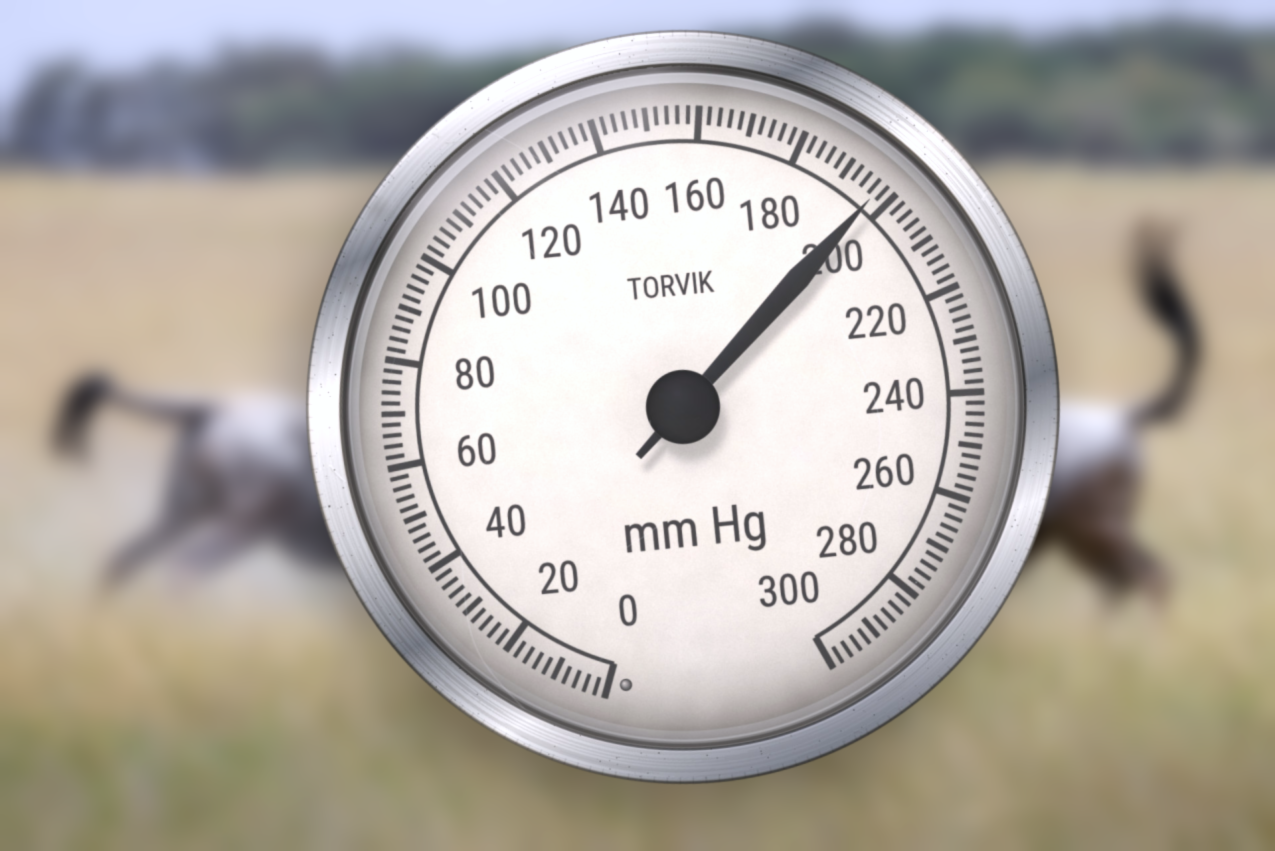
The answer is **197** mmHg
